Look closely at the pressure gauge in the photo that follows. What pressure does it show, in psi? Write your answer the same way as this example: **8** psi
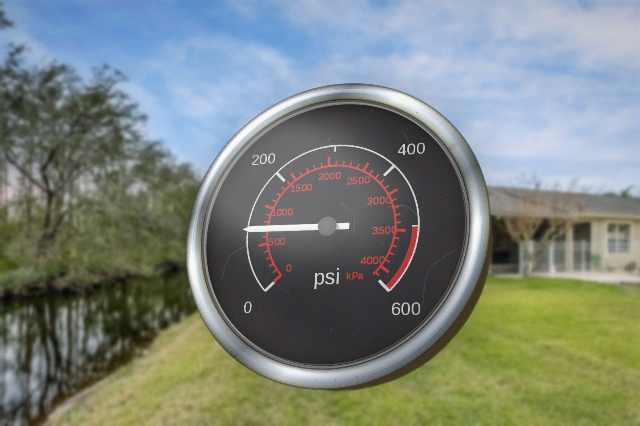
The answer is **100** psi
